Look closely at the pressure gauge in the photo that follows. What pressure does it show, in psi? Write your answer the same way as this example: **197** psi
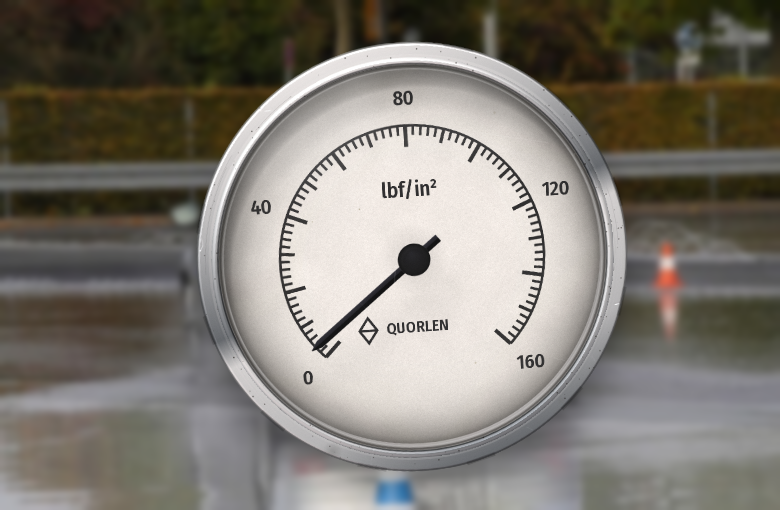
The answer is **4** psi
